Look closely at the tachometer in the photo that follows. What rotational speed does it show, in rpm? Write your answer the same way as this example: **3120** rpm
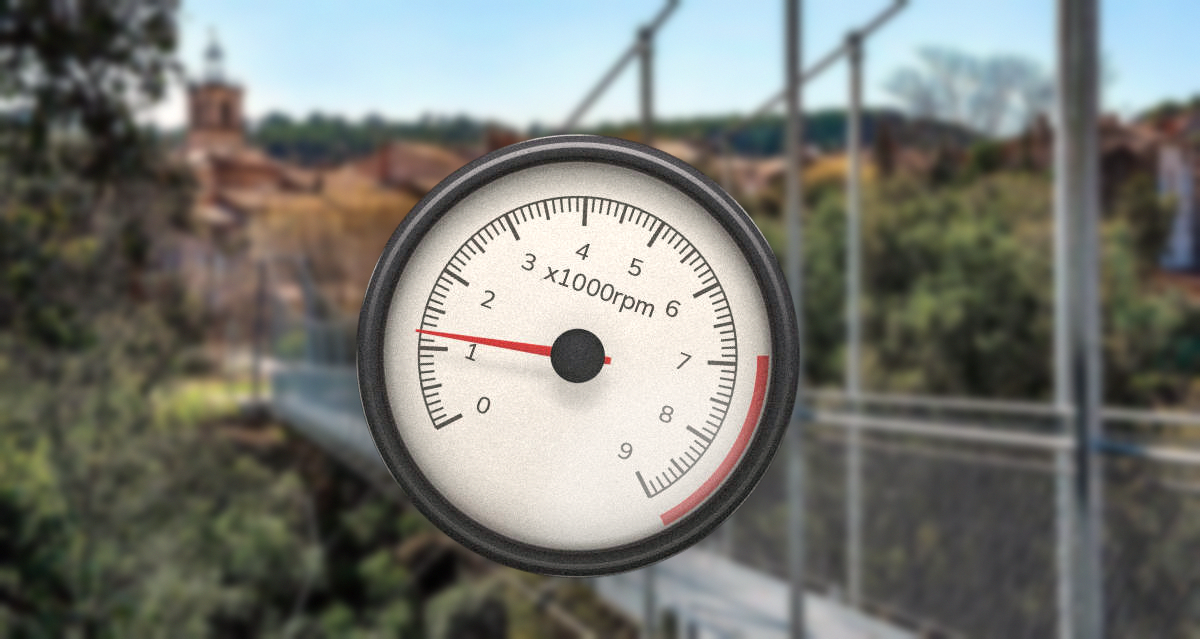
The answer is **1200** rpm
